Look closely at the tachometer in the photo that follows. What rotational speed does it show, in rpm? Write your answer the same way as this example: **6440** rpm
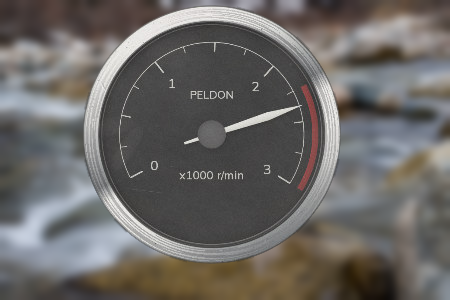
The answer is **2375** rpm
